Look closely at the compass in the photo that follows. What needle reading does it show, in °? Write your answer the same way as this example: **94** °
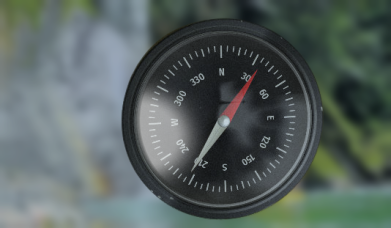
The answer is **35** °
